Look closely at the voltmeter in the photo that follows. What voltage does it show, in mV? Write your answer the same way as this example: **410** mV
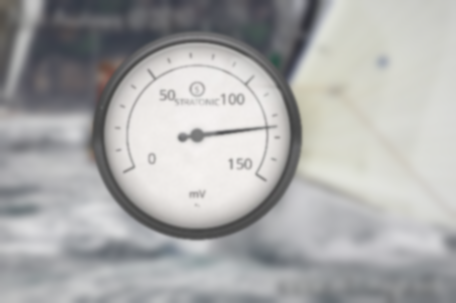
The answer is **125** mV
